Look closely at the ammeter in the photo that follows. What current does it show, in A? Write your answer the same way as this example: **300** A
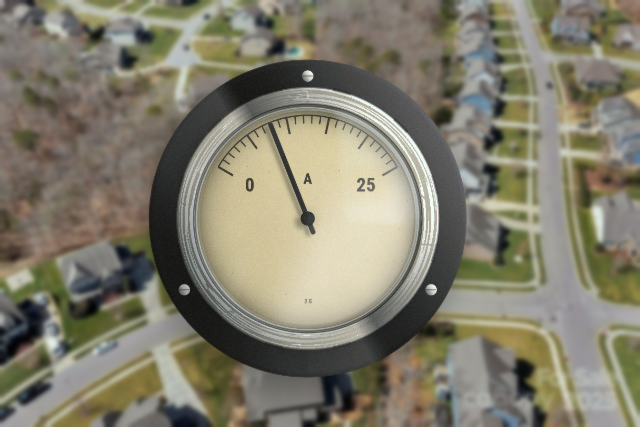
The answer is **8** A
